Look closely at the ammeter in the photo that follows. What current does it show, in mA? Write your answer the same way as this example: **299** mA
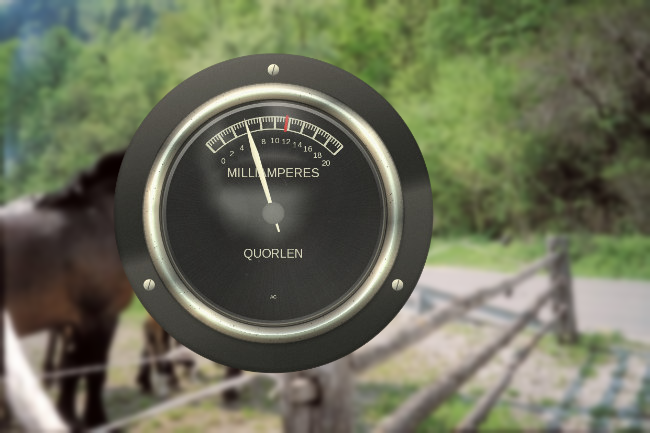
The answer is **6** mA
